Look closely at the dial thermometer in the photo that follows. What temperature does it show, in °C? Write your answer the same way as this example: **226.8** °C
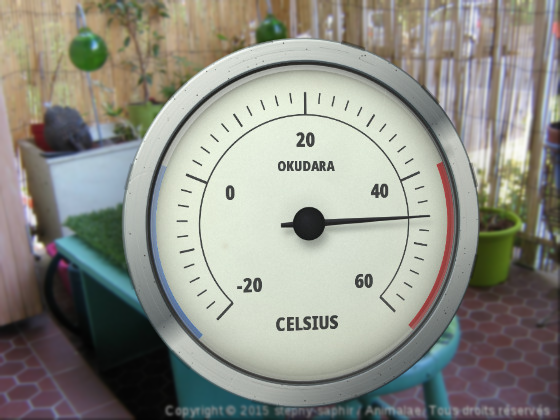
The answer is **46** °C
